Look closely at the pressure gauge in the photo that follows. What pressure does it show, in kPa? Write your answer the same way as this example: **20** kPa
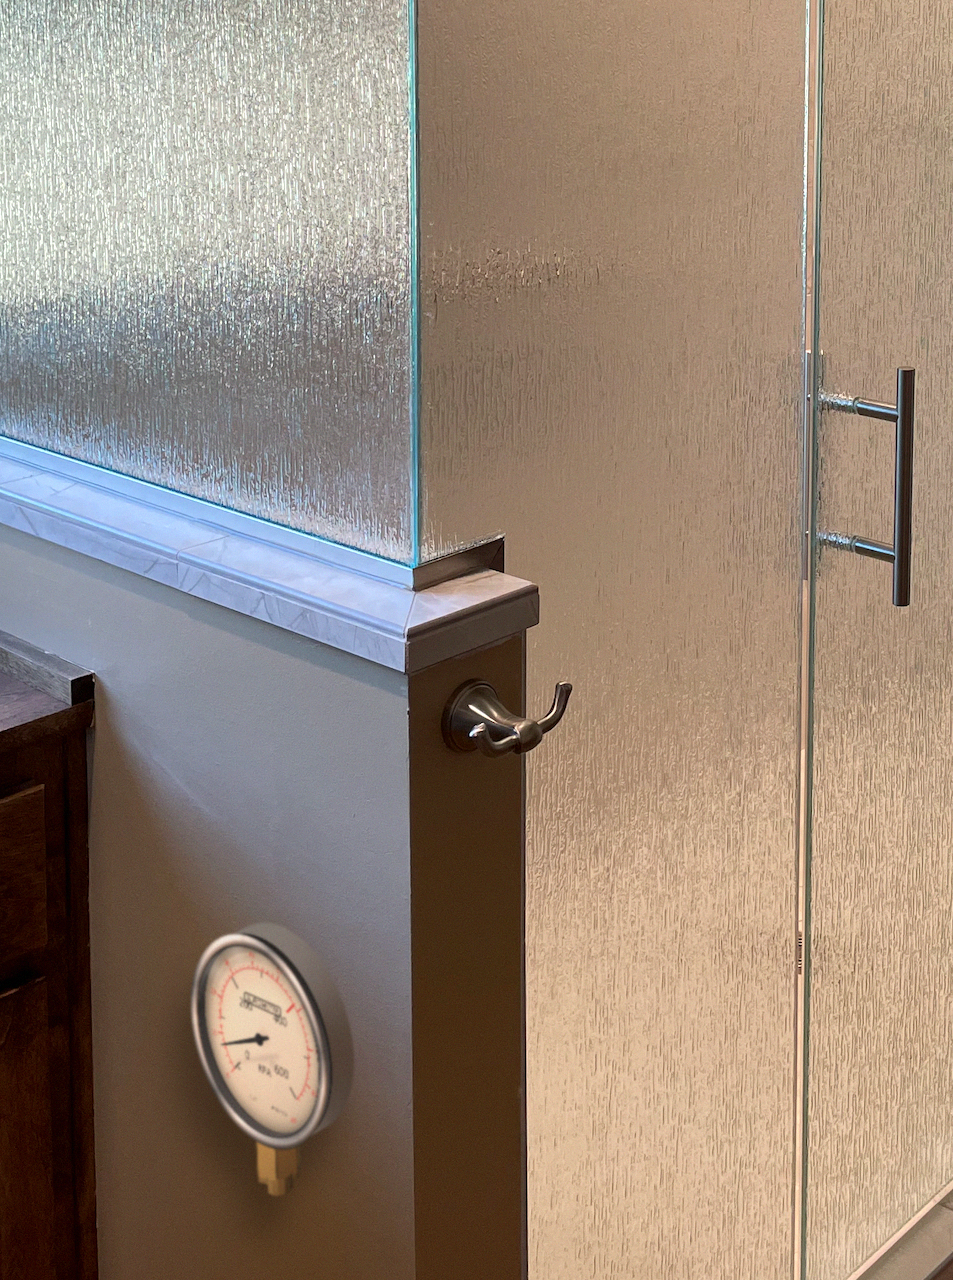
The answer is **50** kPa
